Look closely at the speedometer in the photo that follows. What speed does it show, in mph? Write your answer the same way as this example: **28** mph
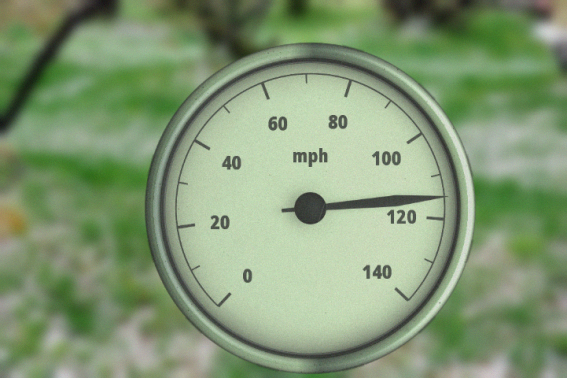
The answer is **115** mph
